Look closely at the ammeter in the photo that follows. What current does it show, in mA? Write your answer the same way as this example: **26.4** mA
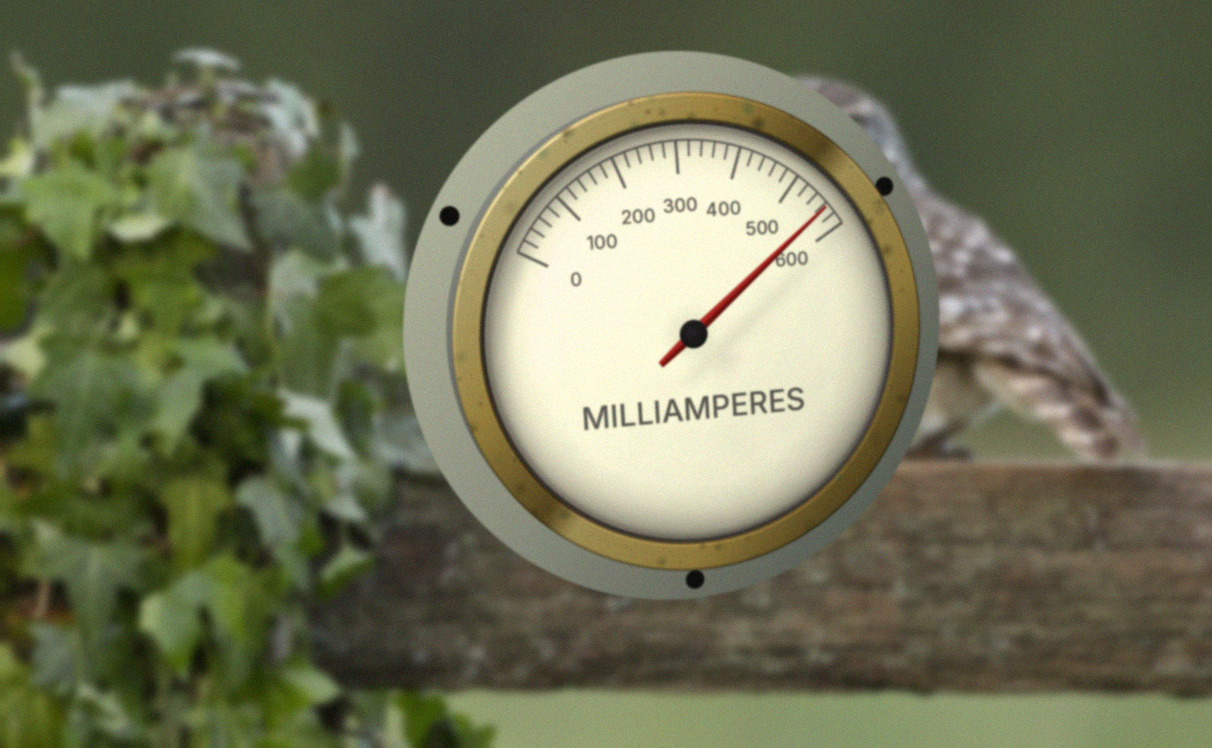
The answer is **560** mA
